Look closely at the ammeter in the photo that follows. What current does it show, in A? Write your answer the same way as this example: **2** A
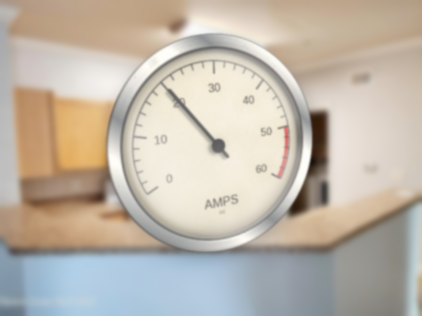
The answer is **20** A
